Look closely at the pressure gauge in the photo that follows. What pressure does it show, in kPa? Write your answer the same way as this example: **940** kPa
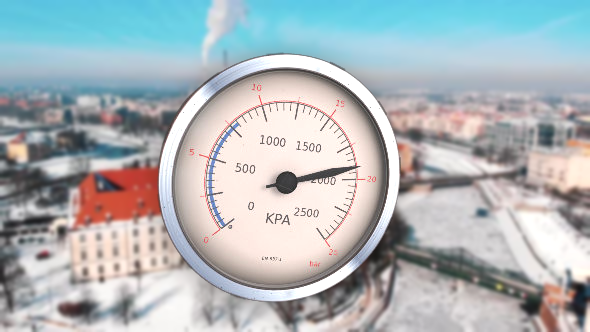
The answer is **1900** kPa
